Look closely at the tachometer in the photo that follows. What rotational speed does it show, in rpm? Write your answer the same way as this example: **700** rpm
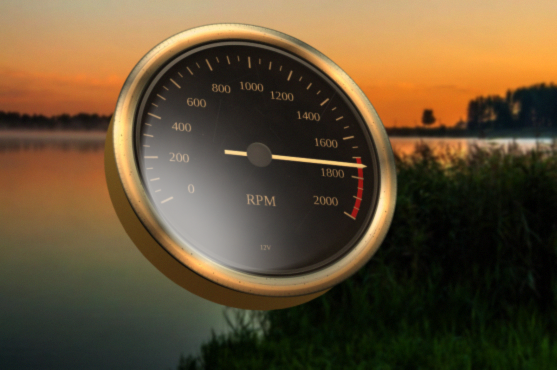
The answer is **1750** rpm
